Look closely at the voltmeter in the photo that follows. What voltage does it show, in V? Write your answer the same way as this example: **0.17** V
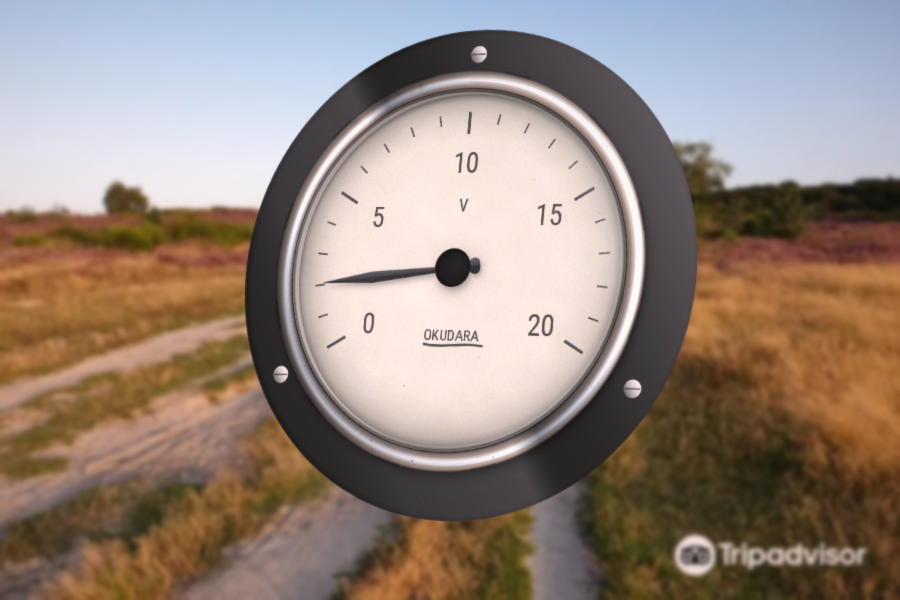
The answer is **2** V
